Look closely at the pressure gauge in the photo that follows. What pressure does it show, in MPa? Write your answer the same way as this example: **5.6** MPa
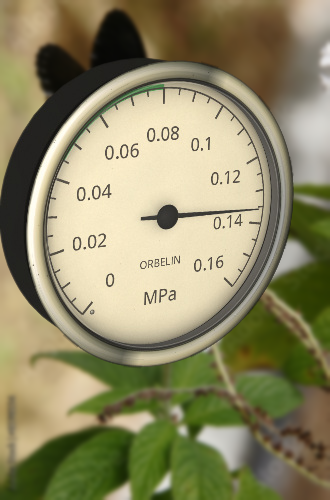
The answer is **0.135** MPa
